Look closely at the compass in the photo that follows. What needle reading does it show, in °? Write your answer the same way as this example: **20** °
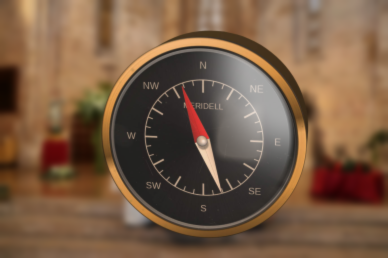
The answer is **340** °
